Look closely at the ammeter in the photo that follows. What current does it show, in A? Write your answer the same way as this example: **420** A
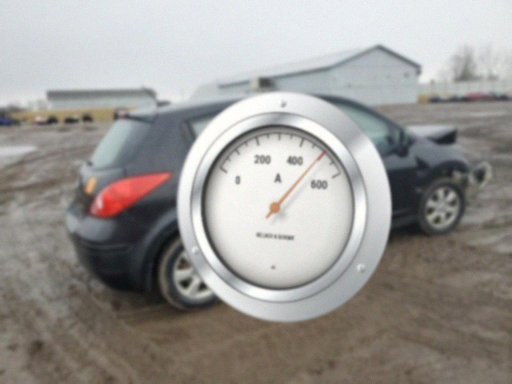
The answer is **500** A
